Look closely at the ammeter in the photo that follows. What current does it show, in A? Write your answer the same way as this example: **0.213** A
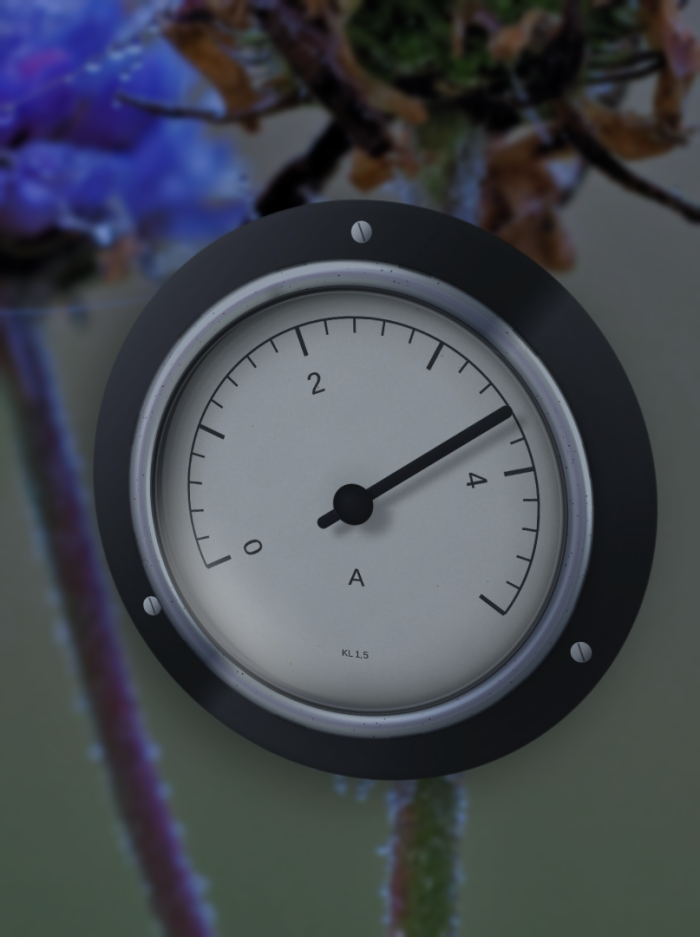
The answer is **3.6** A
